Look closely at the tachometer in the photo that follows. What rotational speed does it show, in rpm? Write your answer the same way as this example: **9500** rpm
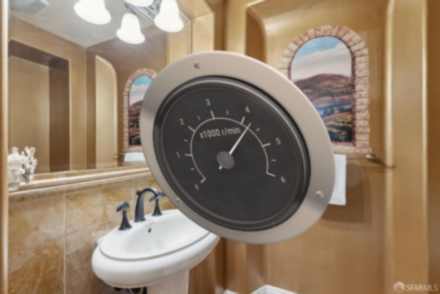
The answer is **4250** rpm
